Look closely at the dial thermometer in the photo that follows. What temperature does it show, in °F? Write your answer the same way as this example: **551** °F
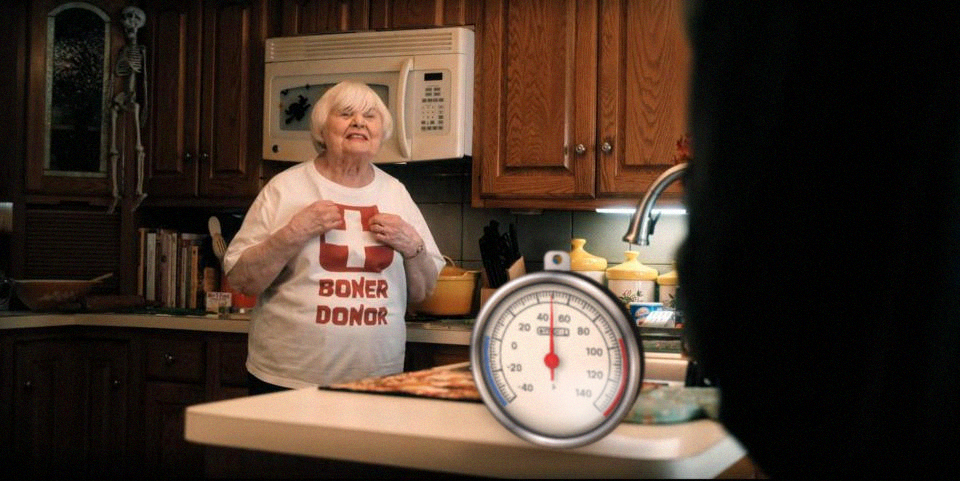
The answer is **50** °F
